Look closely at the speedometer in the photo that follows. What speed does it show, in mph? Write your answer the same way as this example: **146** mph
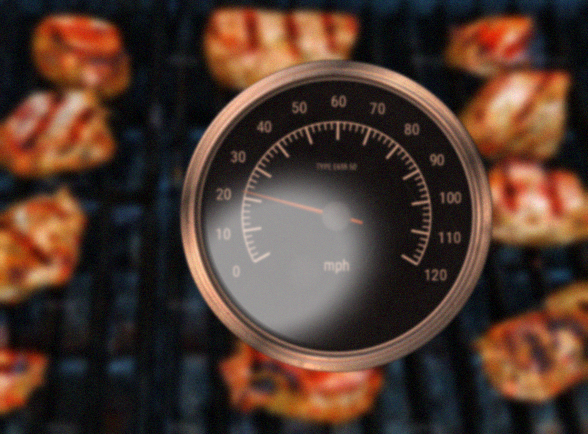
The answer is **22** mph
